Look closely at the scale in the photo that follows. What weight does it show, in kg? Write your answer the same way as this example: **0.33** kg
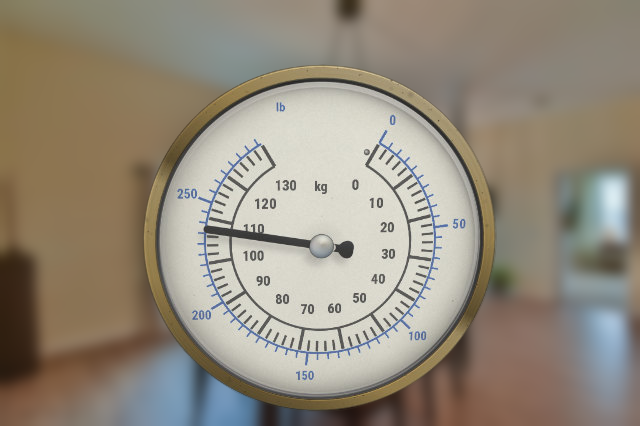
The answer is **108** kg
